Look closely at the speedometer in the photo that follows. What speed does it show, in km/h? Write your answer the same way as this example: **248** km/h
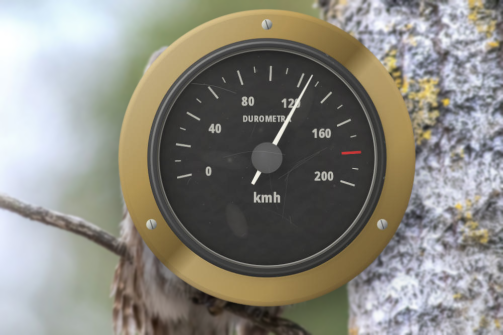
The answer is **125** km/h
